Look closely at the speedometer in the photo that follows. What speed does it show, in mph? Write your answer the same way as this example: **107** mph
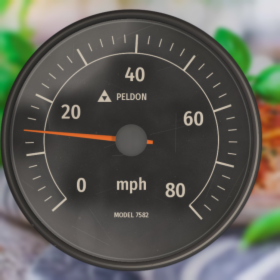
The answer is **14** mph
